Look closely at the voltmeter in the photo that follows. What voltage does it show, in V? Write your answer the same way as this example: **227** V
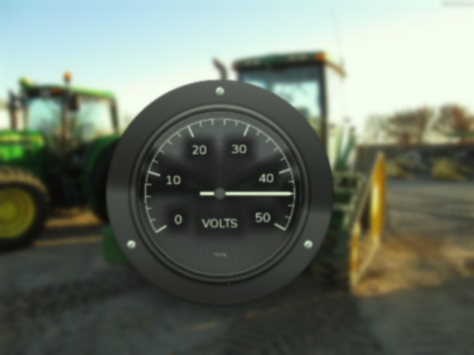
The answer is **44** V
